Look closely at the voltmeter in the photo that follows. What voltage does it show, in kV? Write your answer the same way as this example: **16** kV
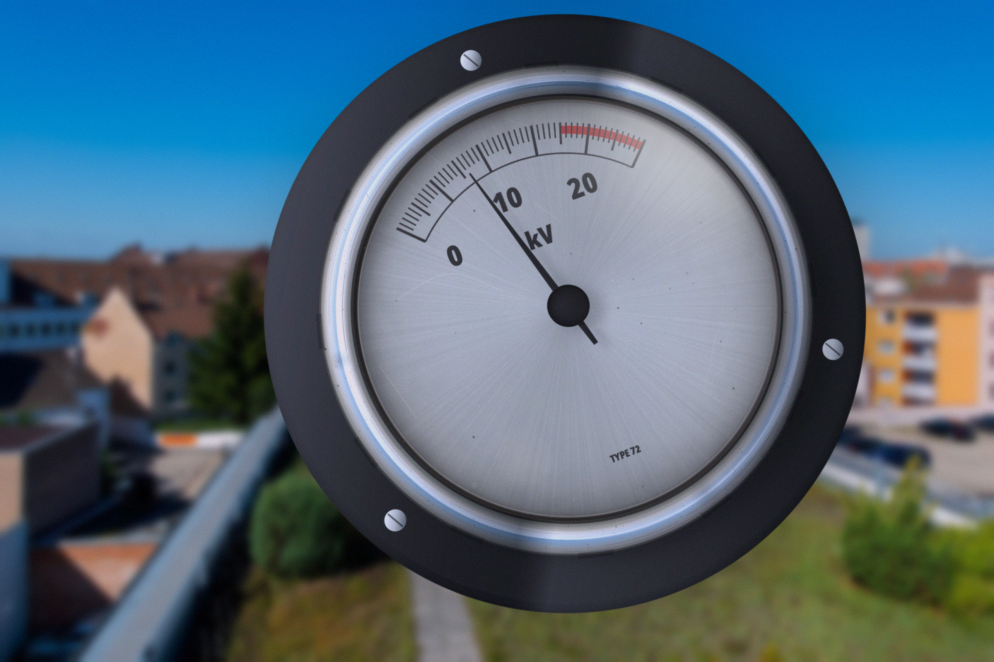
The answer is **8** kV
